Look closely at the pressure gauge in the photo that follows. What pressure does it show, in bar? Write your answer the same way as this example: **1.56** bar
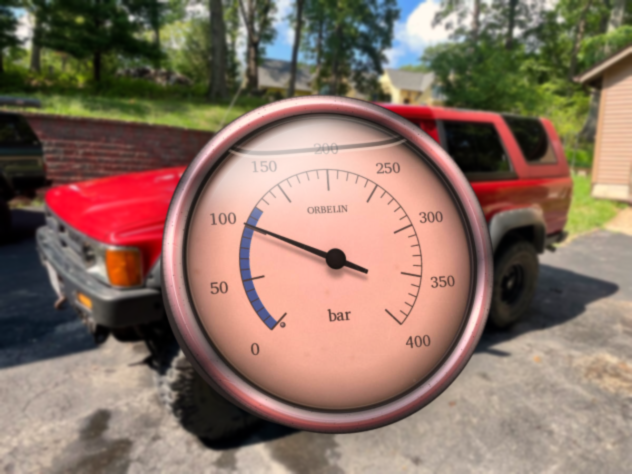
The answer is **100** bar
